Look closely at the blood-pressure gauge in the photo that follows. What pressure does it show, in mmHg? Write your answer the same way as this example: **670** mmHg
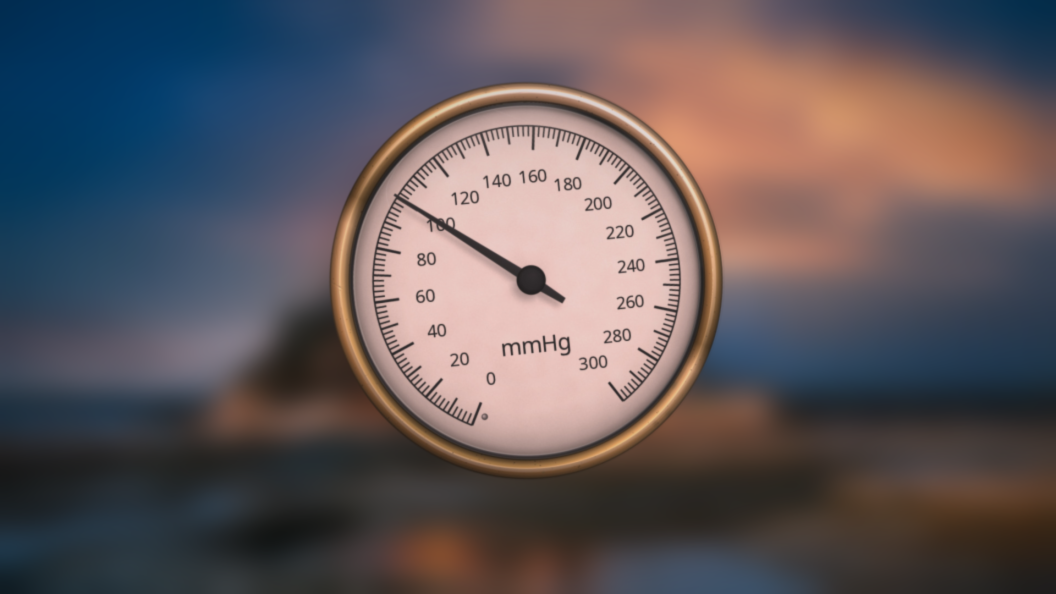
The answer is **100** mmHg
